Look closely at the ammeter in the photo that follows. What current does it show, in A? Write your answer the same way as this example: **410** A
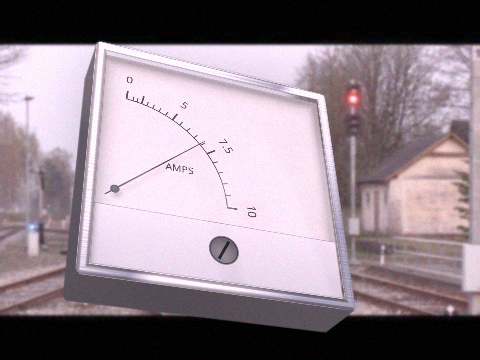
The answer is **7** A
